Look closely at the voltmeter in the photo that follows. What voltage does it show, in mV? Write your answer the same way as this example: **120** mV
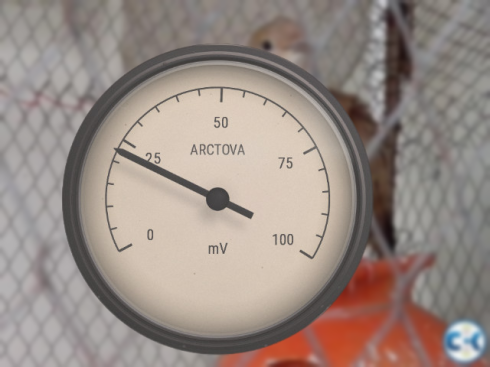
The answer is **22.5** mV
